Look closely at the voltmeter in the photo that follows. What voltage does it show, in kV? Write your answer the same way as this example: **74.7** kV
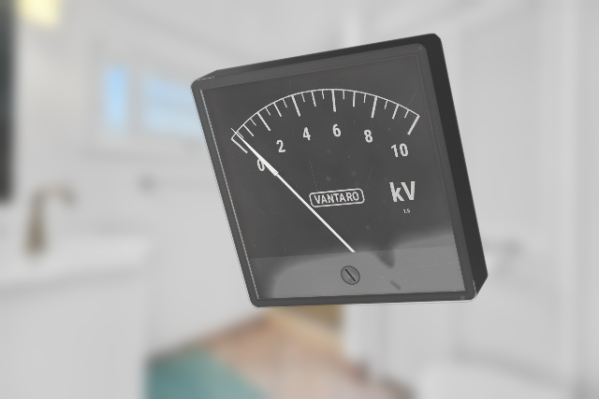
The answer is **0.5** kV
